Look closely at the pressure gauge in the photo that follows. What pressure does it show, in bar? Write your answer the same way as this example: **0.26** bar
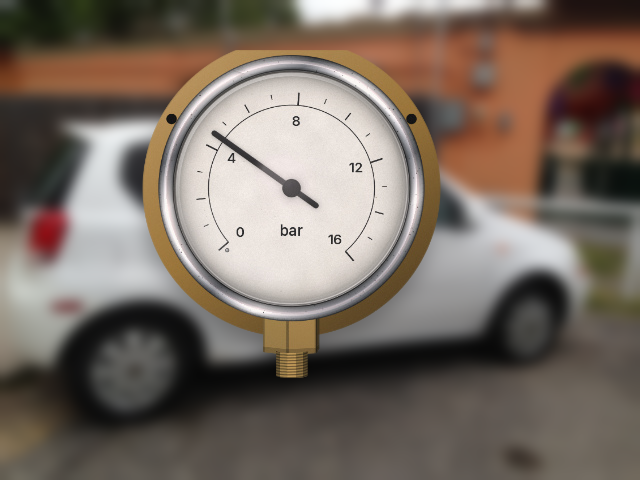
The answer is **4.5** bar
